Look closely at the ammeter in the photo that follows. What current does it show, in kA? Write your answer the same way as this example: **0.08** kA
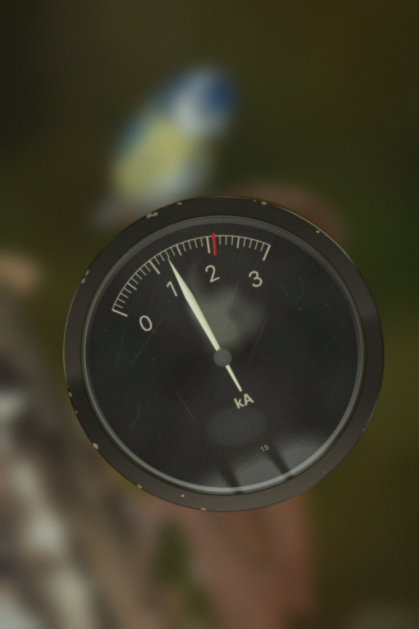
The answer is **1.3** kA
